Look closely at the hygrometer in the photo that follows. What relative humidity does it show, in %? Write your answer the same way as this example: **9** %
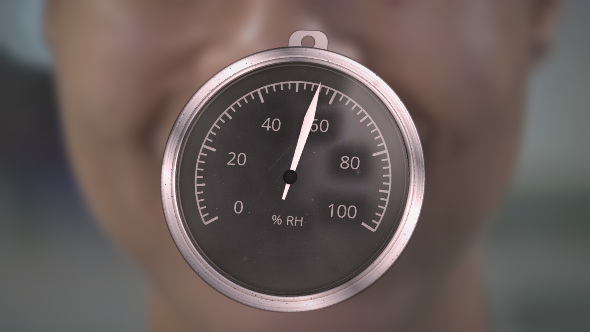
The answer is **56** %
